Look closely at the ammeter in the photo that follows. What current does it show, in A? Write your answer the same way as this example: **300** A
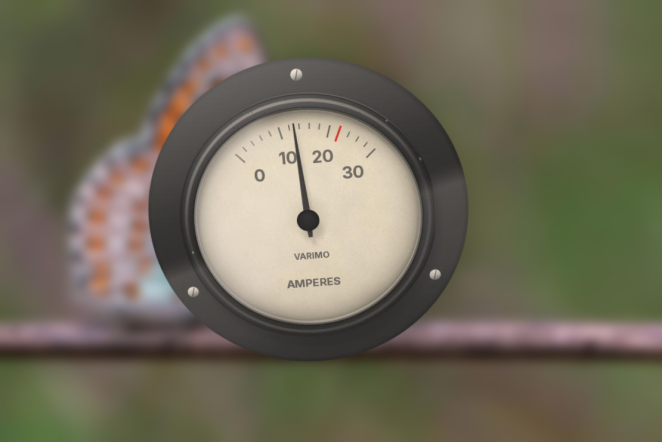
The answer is **13** A
